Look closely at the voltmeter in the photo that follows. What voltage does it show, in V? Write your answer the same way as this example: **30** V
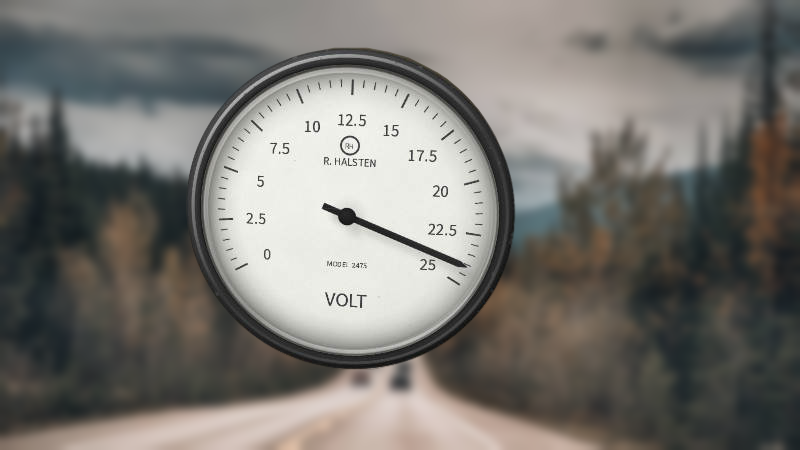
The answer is **24** V
